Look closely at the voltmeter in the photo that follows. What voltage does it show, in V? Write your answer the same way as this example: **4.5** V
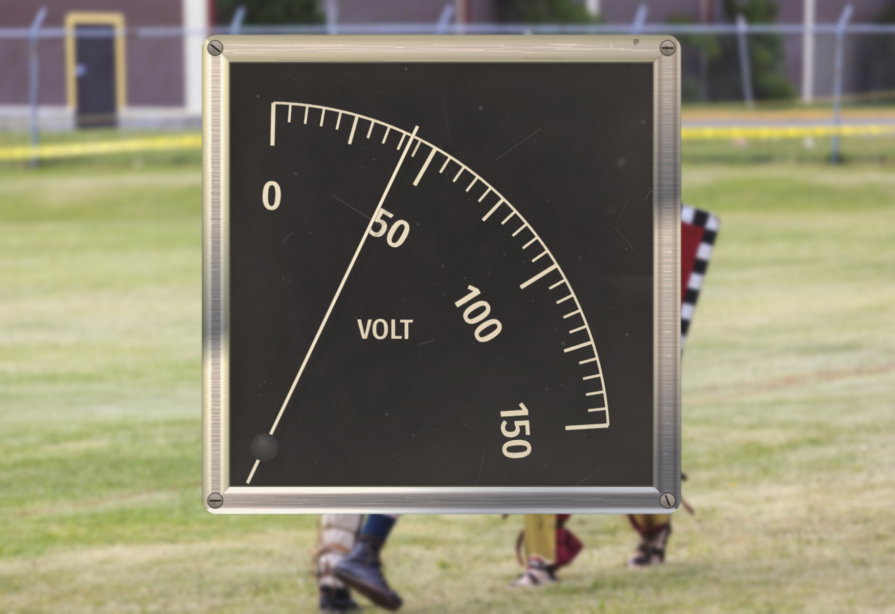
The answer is **42.5** V
